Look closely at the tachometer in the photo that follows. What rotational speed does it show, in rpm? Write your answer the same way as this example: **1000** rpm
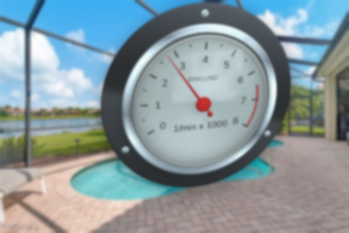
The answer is **2750** rpm
